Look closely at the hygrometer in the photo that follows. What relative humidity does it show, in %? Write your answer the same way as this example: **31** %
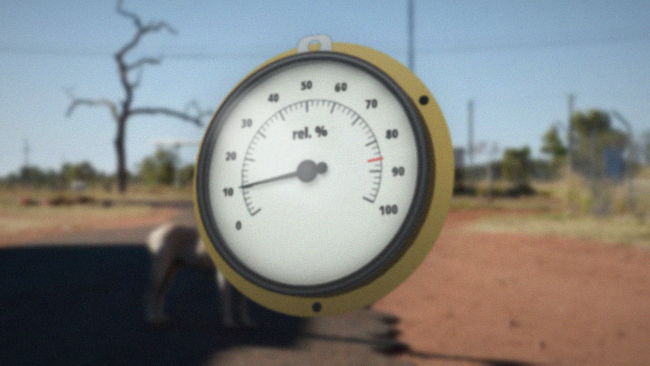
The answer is **10** %
